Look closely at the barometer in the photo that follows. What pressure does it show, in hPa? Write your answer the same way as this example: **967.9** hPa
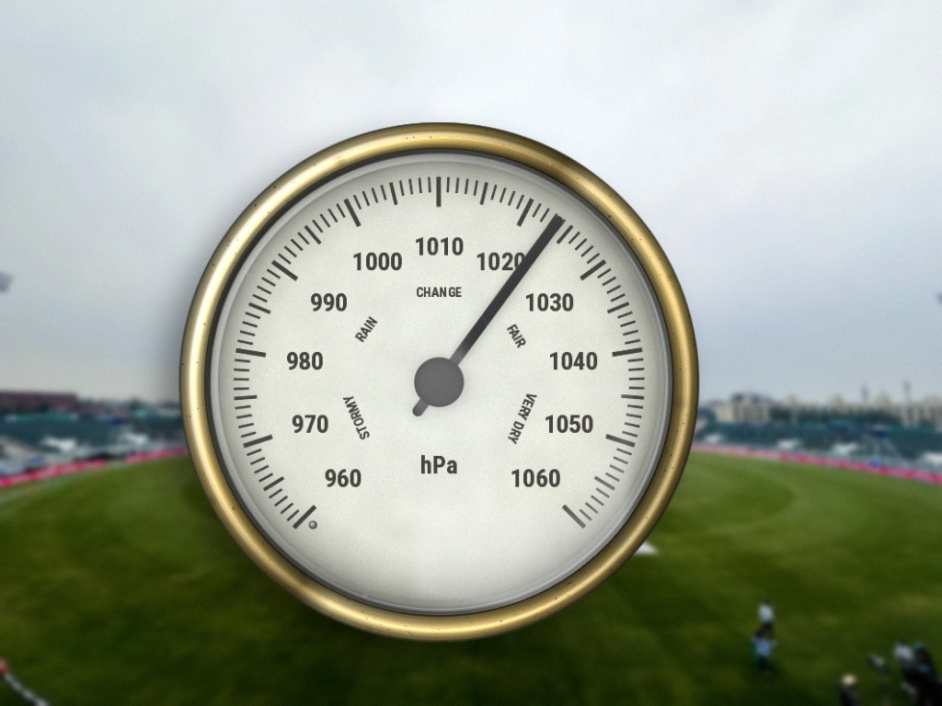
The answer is **1023.5** hPa
